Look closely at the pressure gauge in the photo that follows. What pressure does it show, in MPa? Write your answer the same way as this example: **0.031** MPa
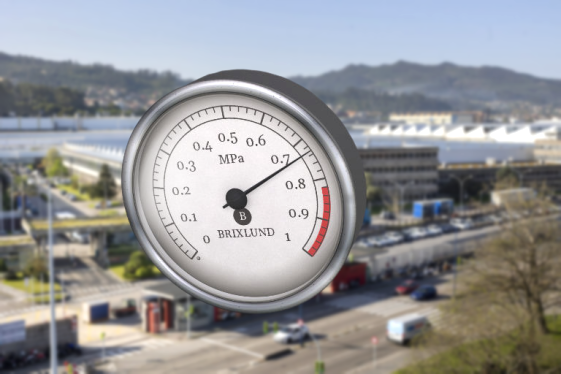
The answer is **0.73** MPa
